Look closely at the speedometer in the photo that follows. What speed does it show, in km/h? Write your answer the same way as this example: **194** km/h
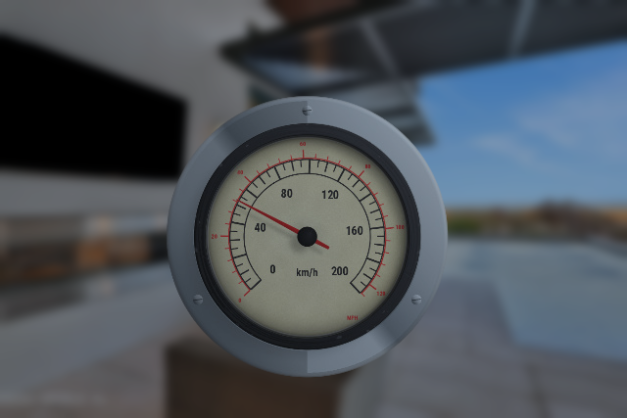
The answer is **52.5** km/h
